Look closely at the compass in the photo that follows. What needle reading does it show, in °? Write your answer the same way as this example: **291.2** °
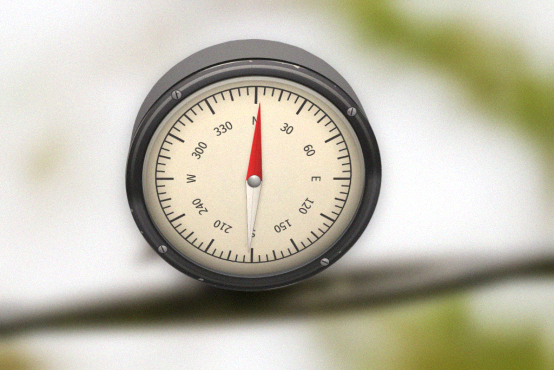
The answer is **2.5** °
